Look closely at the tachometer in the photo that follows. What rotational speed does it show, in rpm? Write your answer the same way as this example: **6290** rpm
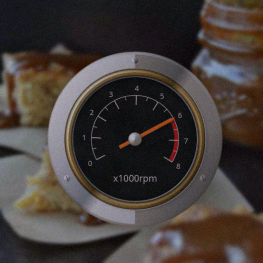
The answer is **6000** rpm
